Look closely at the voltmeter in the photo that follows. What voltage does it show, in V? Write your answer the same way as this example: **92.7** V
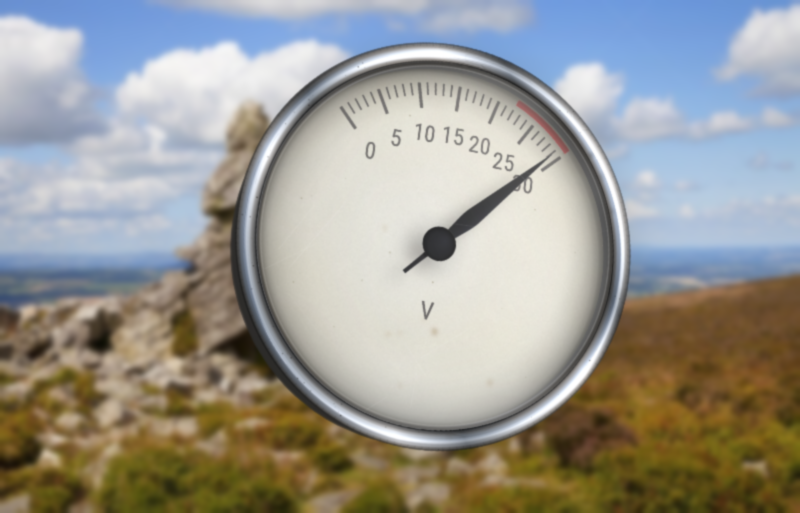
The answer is **29** V
